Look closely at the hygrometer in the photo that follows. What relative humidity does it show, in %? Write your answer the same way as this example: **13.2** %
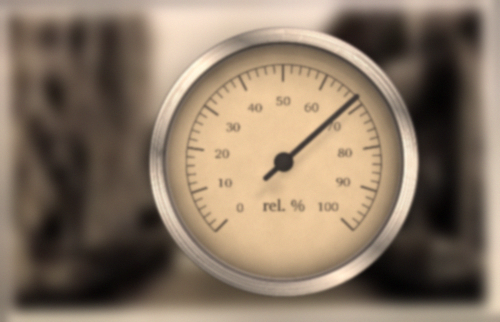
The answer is **68** %
